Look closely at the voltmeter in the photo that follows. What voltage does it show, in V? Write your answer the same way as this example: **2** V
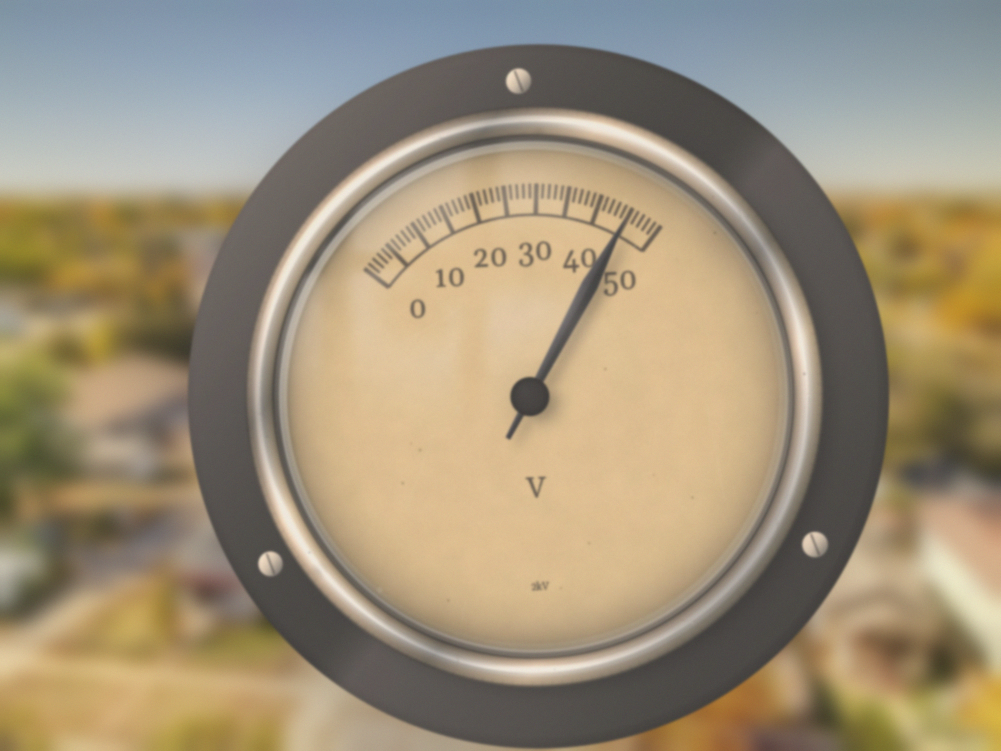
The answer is **45** V
